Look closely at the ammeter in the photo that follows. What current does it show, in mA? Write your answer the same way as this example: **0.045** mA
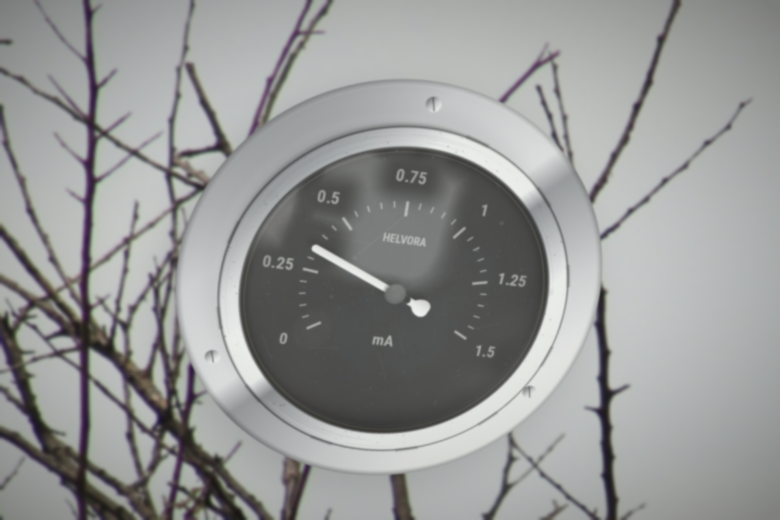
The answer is **0.35** mA
